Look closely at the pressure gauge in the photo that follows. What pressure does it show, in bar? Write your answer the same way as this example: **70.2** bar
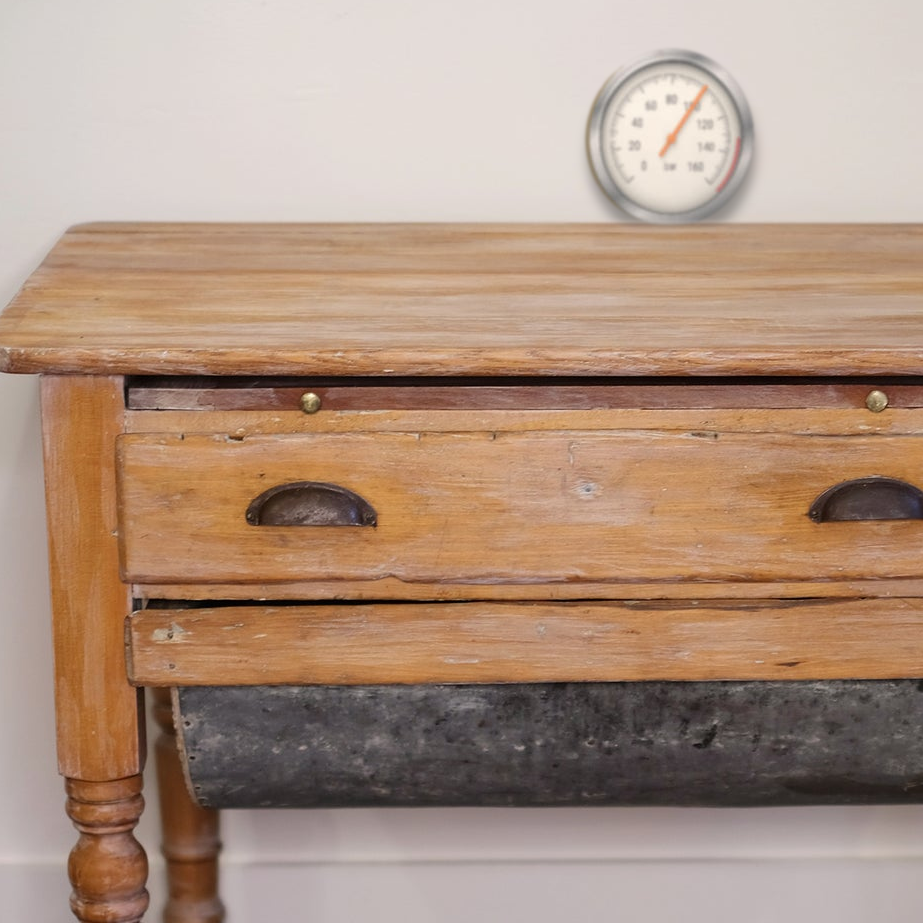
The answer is **100** bar
